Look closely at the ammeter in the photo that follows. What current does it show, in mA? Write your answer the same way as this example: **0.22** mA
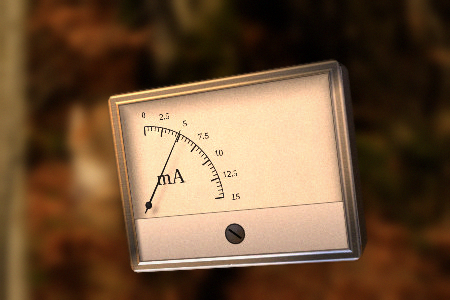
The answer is **5** mA
